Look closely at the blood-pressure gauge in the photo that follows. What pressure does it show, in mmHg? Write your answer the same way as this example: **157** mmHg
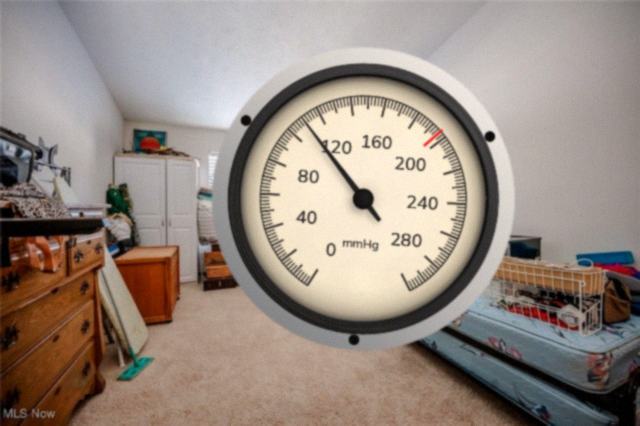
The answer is **110** mmHg
